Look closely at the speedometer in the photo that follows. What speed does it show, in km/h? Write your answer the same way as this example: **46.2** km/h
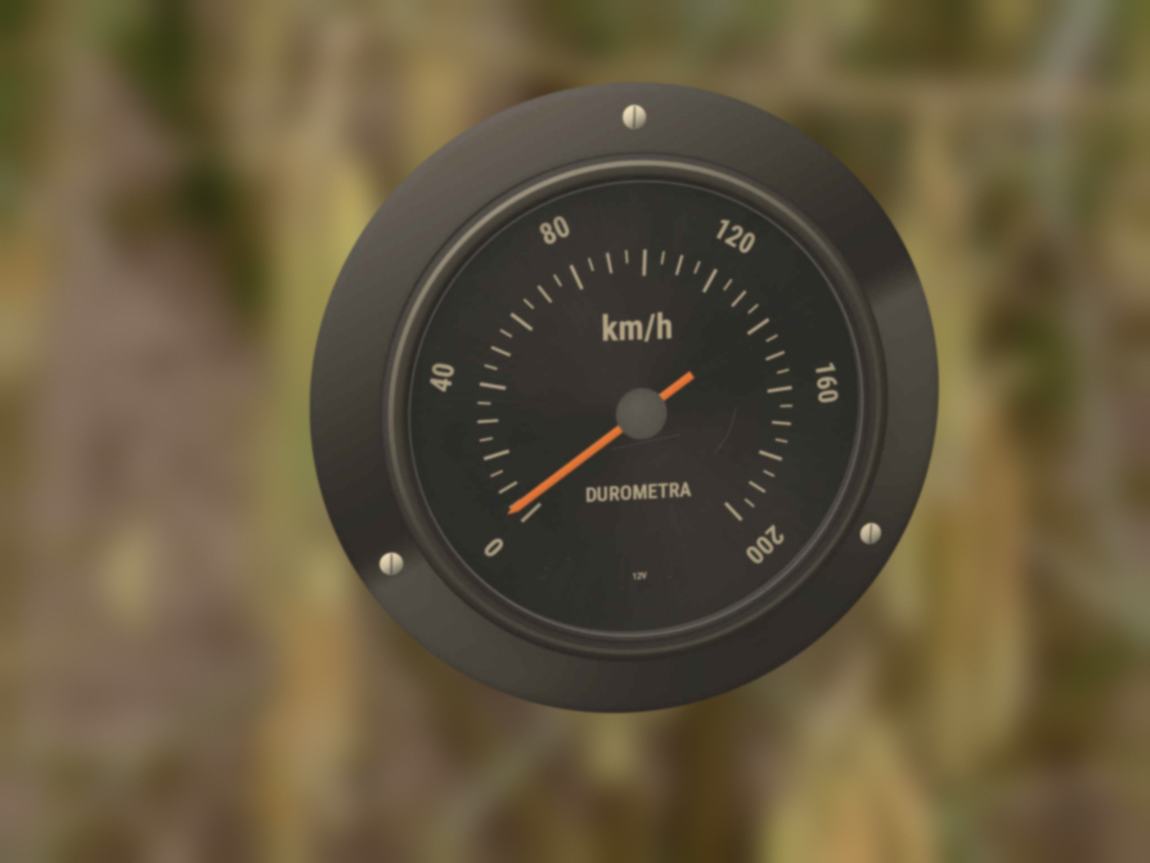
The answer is **5** km/h
